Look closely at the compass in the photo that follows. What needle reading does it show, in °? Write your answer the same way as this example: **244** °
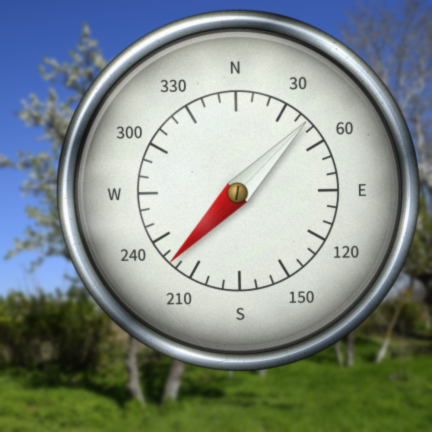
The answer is **225** °
